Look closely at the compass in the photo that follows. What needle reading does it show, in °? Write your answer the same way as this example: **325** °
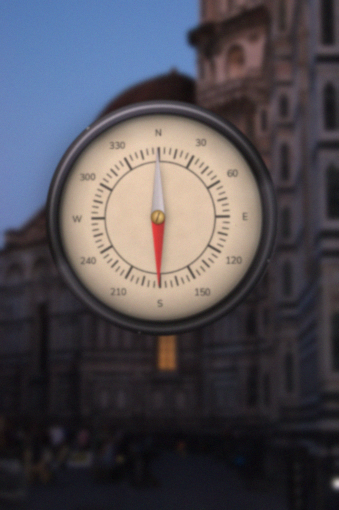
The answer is **180** °
